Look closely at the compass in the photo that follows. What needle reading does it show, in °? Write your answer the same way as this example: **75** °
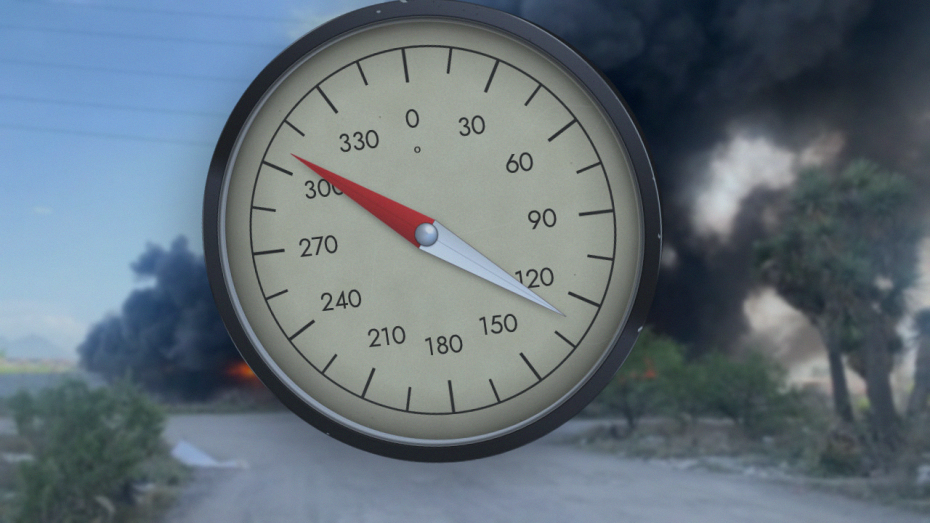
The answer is **307.5** °
